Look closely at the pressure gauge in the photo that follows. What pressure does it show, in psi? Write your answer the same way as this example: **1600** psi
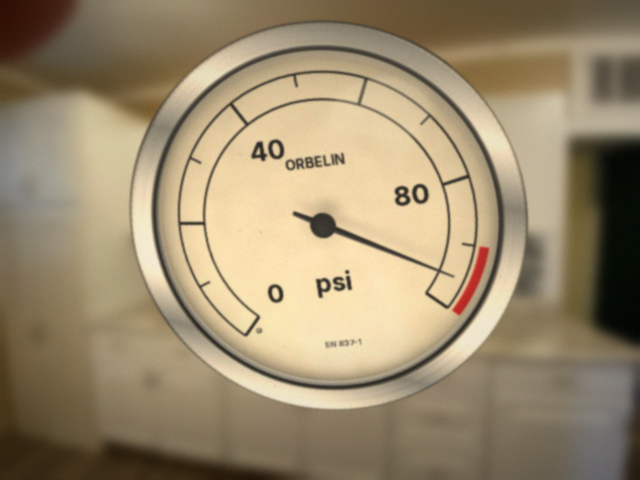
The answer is **95** psi
